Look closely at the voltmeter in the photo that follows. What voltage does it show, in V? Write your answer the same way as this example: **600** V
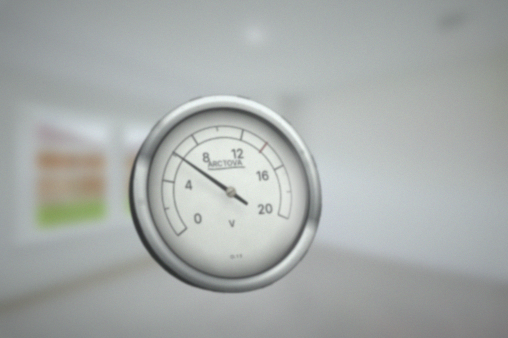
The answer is **6** V
